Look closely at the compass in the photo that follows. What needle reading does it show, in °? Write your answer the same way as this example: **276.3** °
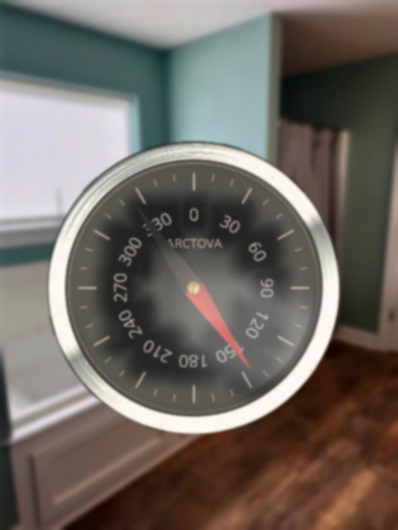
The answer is **145** °
